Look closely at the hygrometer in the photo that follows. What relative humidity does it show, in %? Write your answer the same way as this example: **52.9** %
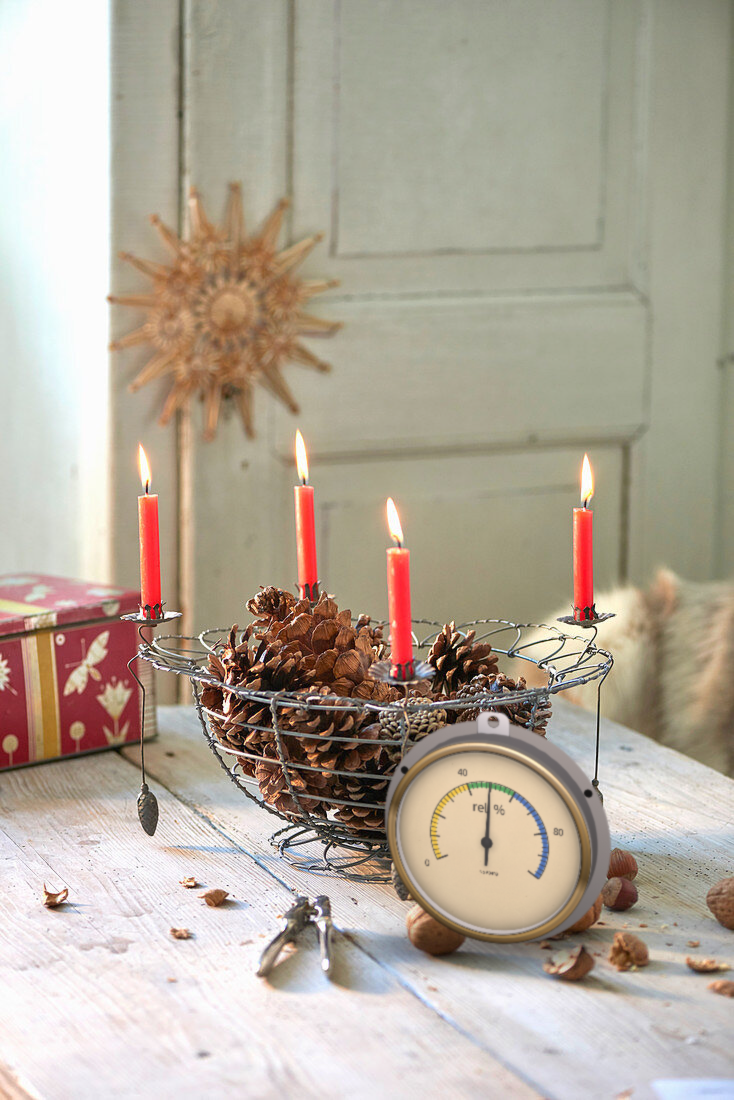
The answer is **50** %
